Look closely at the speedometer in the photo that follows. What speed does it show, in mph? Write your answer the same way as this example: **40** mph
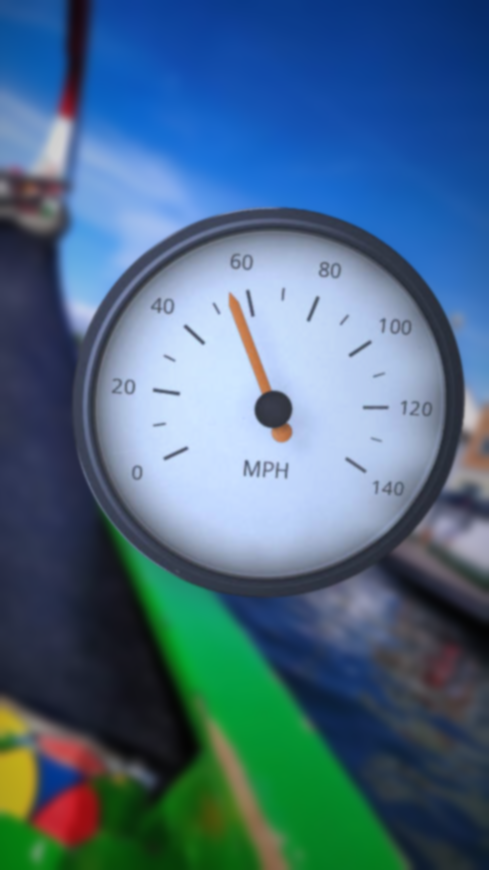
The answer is **55** mph
